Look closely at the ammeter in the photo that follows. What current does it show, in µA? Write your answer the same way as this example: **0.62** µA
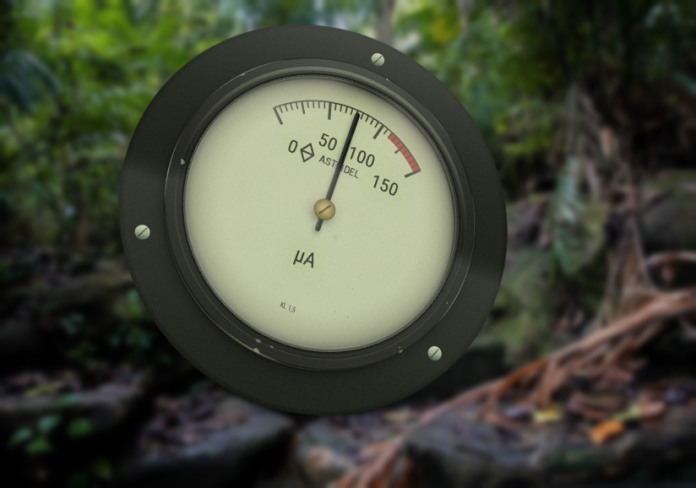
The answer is **75** µA
